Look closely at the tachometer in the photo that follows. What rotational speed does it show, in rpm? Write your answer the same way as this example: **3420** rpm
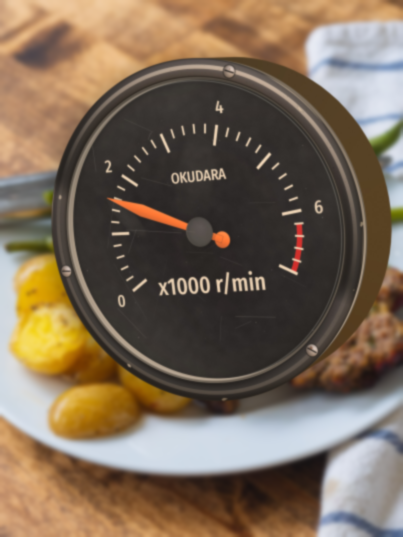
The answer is **1600** rpm
